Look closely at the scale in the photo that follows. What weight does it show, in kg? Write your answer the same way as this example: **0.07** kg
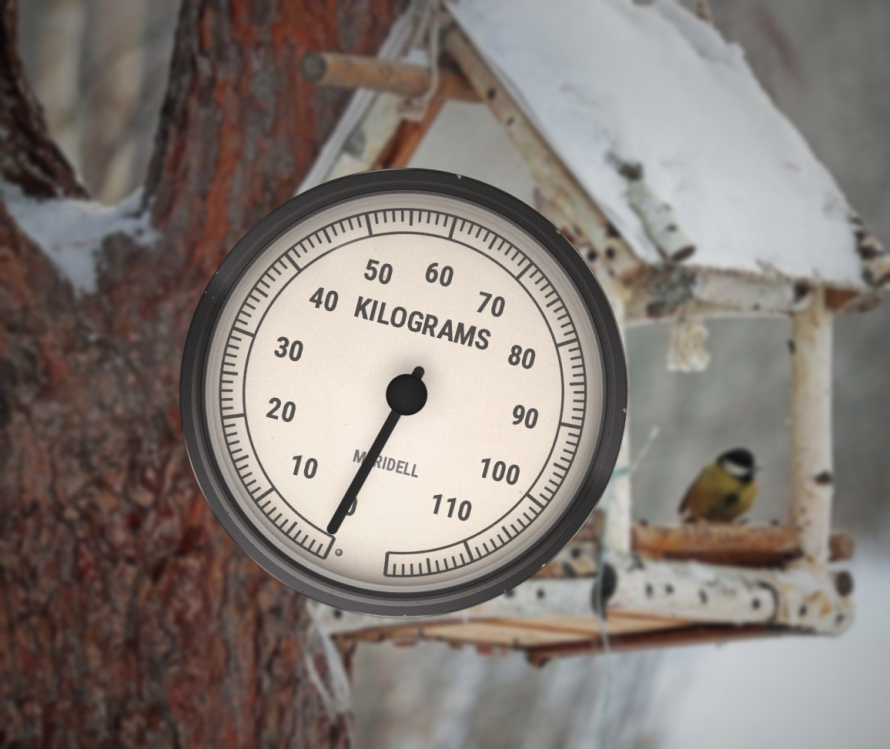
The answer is **1** kg
